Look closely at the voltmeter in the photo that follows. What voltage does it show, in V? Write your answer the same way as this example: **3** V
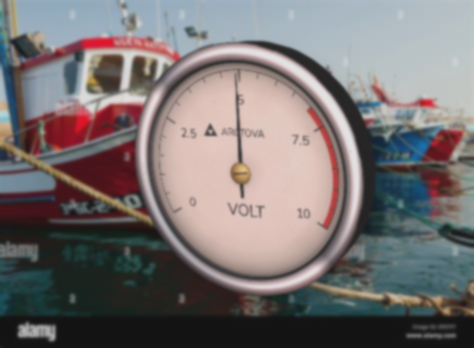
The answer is **5** V
